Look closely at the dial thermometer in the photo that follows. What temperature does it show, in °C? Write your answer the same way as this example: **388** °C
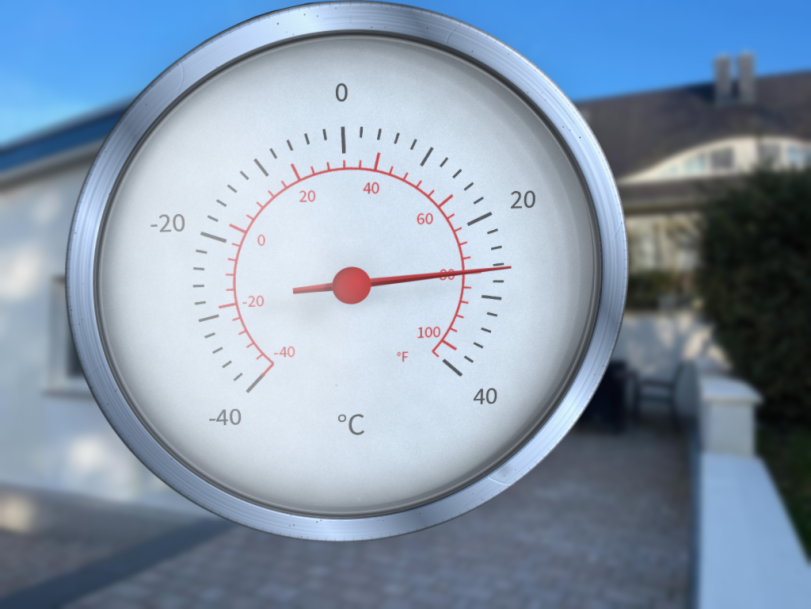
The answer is **26** °C
